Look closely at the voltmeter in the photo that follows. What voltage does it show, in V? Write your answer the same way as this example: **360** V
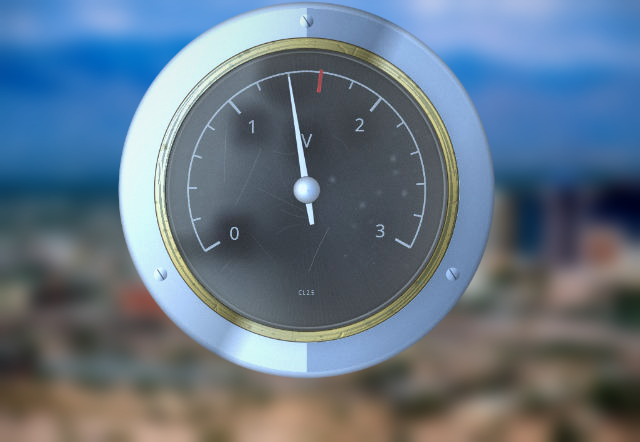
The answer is **1.4** V
